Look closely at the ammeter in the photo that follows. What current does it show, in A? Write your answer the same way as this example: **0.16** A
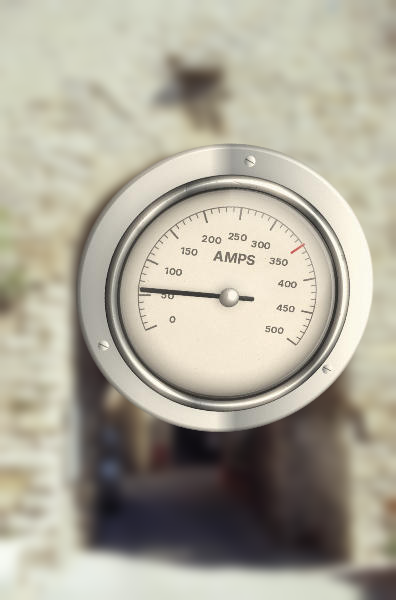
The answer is **60** A
